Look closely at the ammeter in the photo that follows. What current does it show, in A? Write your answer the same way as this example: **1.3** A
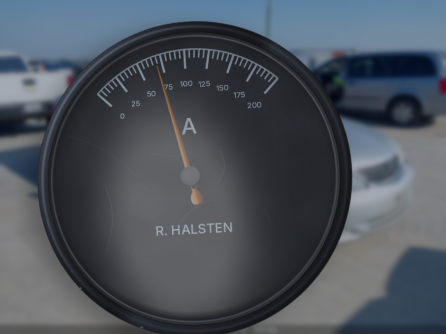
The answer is **70** A
